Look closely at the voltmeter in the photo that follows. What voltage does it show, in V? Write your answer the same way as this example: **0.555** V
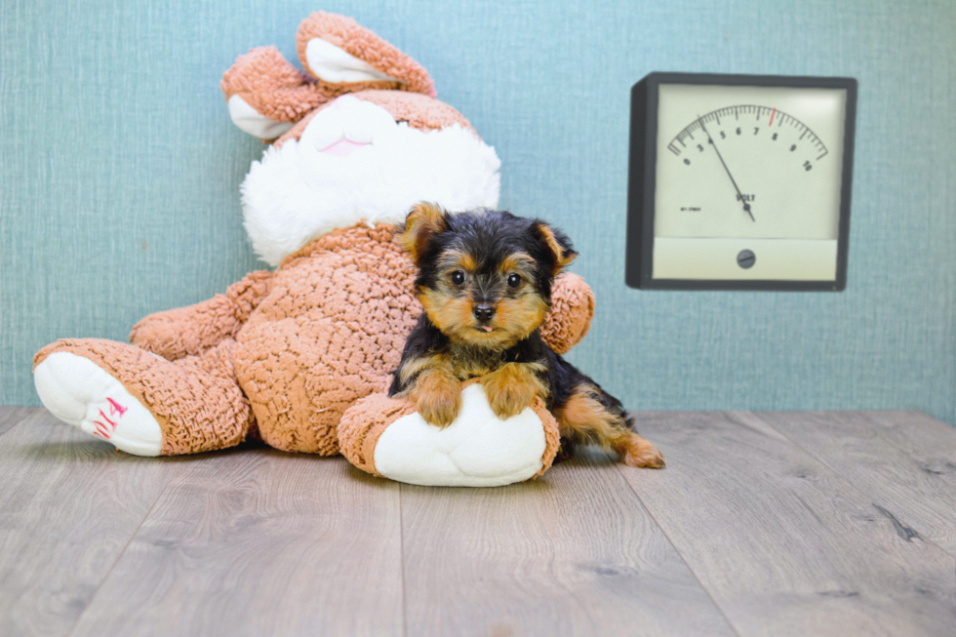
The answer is **4** V
